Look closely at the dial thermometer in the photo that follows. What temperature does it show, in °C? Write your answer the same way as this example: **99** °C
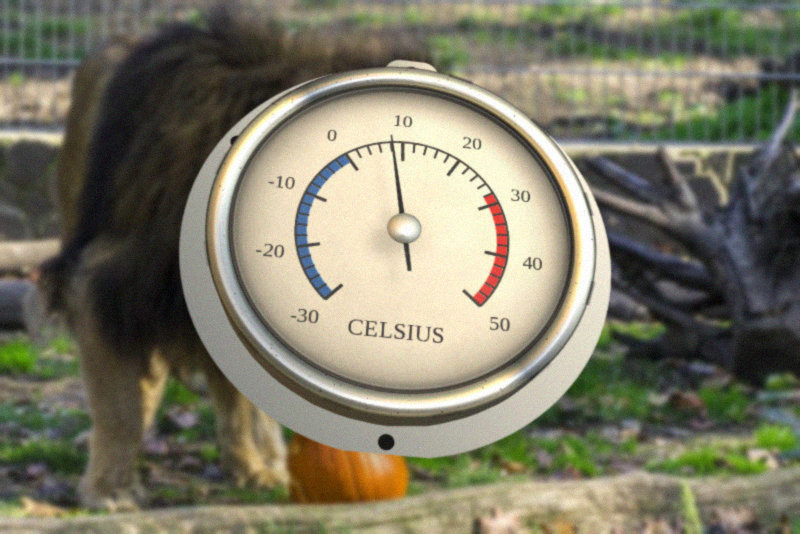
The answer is **8** °C
